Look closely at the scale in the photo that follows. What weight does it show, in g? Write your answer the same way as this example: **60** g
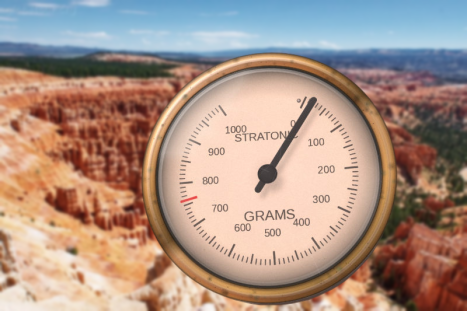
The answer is **20** g
